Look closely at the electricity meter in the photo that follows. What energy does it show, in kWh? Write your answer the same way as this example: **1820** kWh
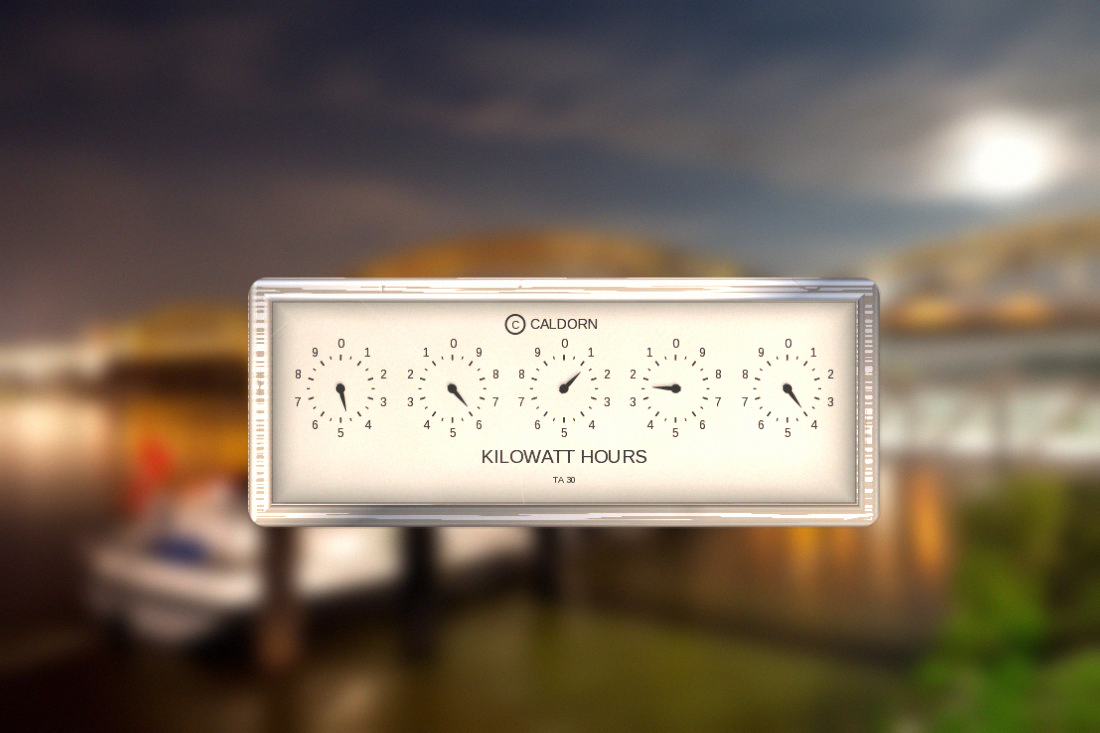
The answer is **46124** kWh
